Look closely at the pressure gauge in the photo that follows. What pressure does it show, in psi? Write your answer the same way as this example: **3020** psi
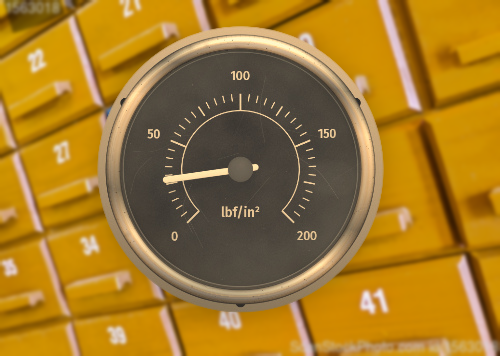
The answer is **27.5** psi
